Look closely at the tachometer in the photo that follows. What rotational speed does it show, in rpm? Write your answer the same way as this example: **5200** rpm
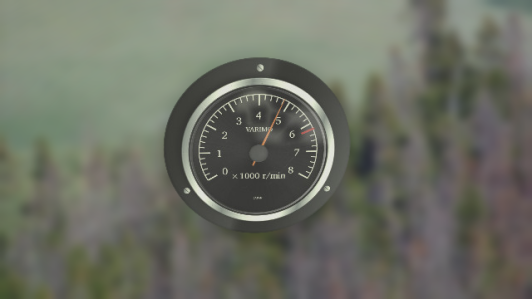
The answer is **4800** rpm
